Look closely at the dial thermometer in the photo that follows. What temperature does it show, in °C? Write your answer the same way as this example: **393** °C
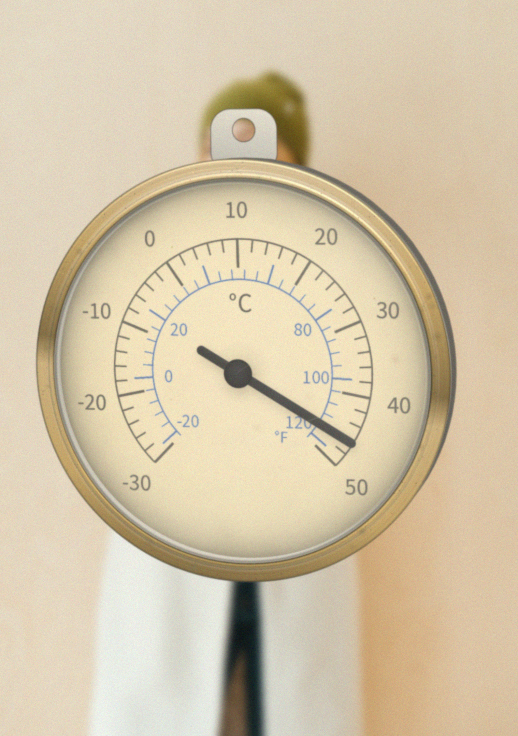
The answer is **46** °C
